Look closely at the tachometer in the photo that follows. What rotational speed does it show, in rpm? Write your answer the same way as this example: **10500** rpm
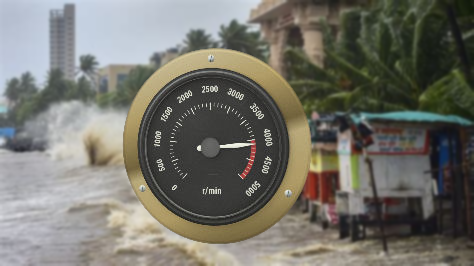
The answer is **4100** rpm
